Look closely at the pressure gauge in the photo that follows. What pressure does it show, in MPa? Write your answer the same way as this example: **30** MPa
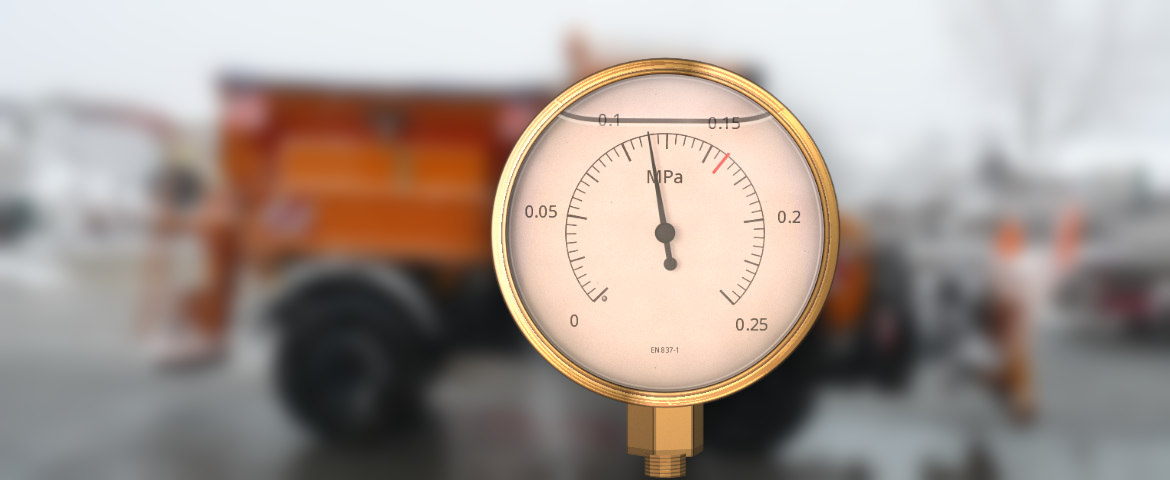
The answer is **0.115** MPa
